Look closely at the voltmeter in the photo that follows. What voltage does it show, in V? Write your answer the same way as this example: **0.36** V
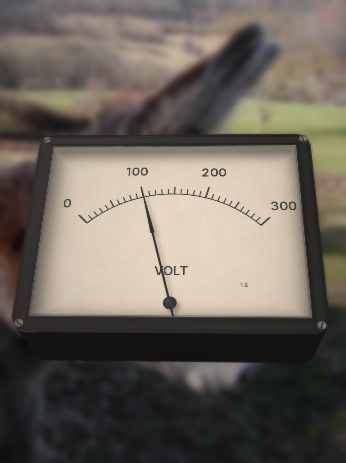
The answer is **100** V
